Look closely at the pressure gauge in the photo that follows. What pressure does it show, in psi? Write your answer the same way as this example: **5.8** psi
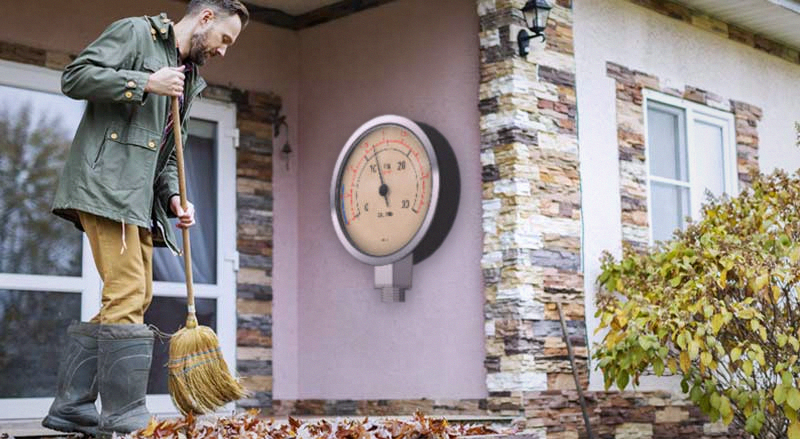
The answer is **12.5** psi
